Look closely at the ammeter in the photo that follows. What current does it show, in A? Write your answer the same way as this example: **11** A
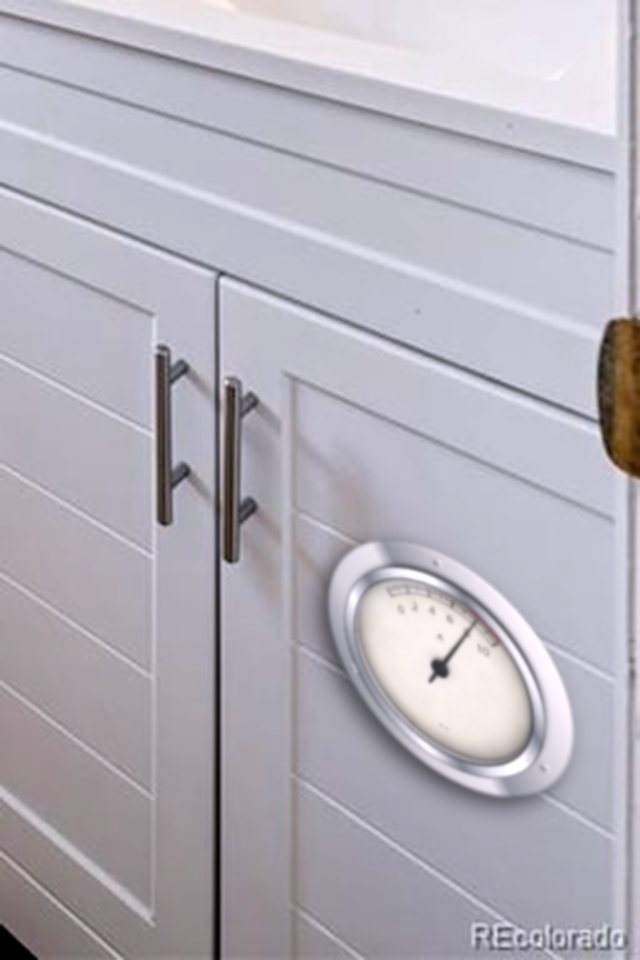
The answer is **8** A
